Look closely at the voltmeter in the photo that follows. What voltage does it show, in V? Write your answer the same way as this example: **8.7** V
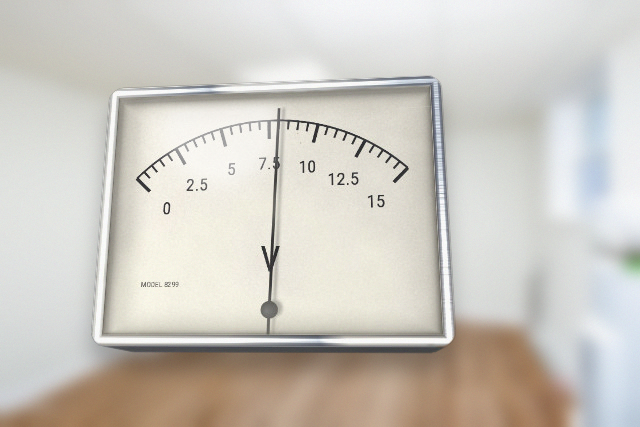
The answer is **8** V
